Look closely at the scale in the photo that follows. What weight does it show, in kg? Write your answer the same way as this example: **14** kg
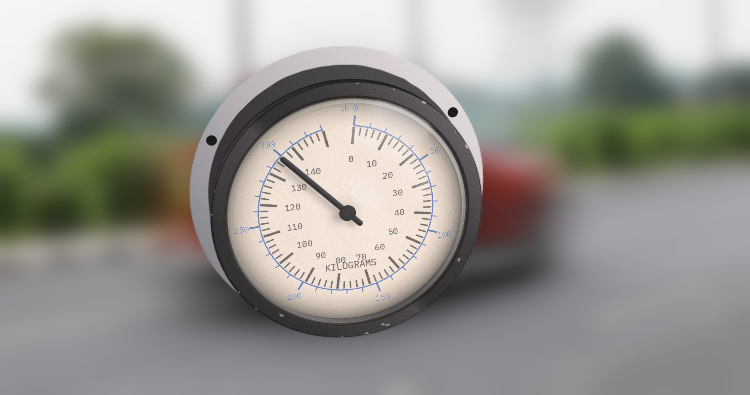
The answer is **136** kg
